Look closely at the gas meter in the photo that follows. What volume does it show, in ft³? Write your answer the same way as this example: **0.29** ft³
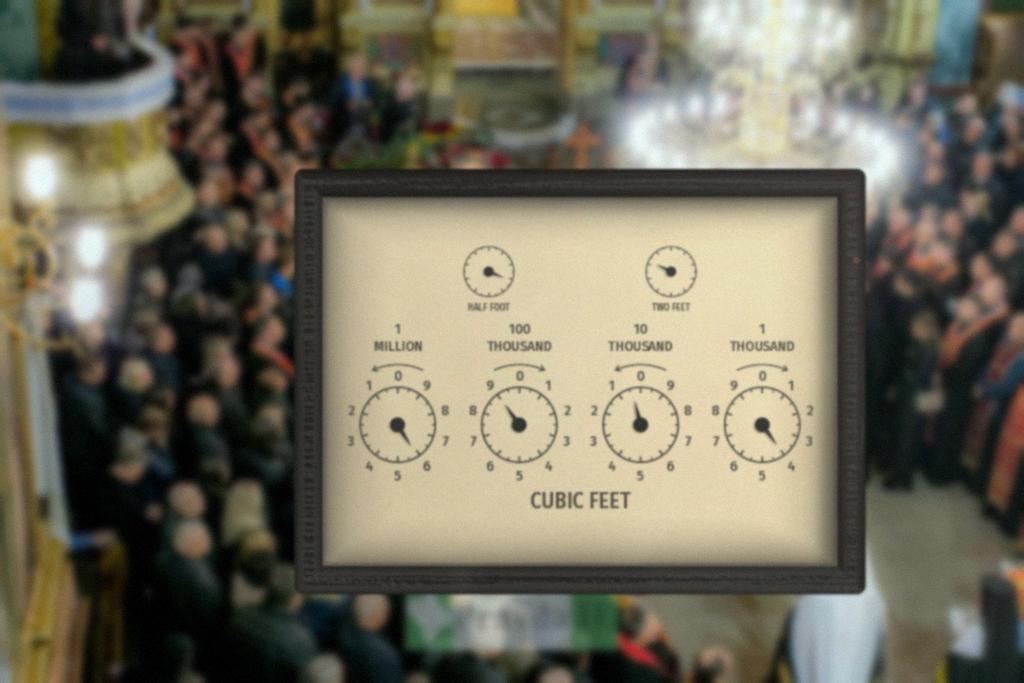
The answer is **590400** ft³
